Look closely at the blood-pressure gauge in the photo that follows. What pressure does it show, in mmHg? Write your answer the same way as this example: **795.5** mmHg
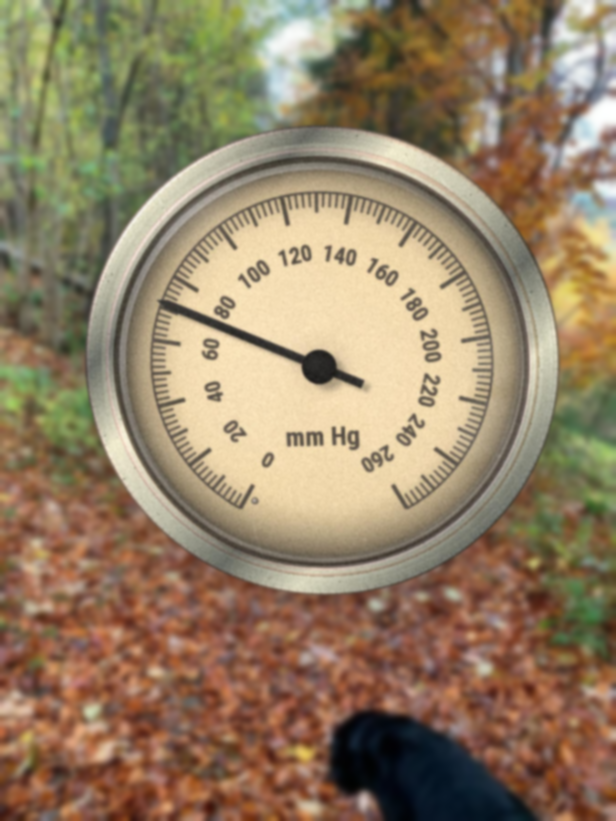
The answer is **72** mmHg
